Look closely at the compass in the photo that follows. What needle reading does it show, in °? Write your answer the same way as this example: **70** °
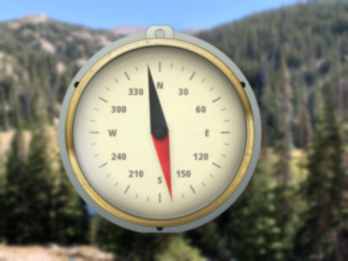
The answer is **170** °
